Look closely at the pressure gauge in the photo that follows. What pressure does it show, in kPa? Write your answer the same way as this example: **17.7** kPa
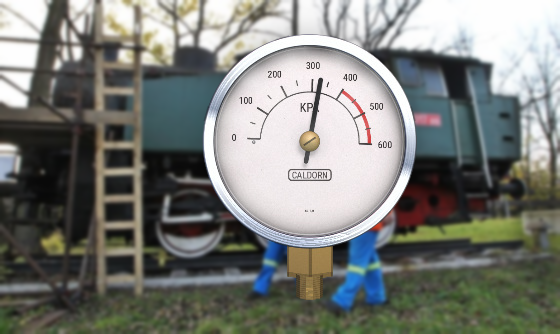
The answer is **325** kPa
